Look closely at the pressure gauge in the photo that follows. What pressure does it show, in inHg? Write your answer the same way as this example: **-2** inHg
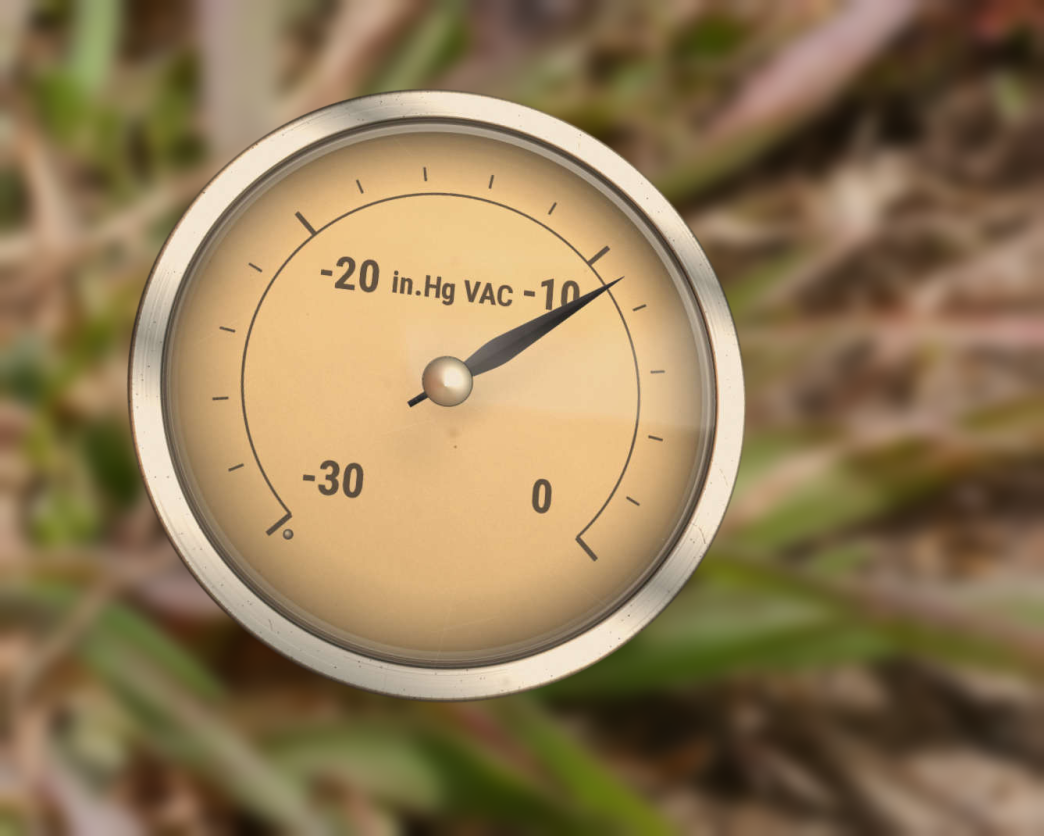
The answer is **-9** inHg
